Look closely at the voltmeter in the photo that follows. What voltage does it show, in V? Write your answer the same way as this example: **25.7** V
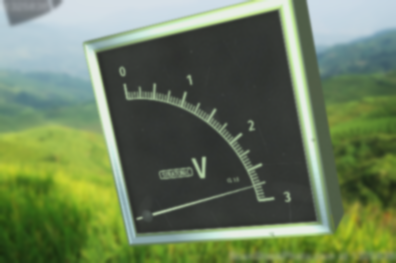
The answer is **2.75** V
